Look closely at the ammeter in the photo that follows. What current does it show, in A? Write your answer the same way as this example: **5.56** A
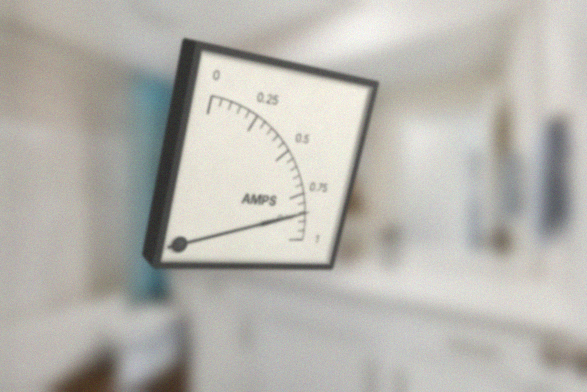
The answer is **0.85** A
